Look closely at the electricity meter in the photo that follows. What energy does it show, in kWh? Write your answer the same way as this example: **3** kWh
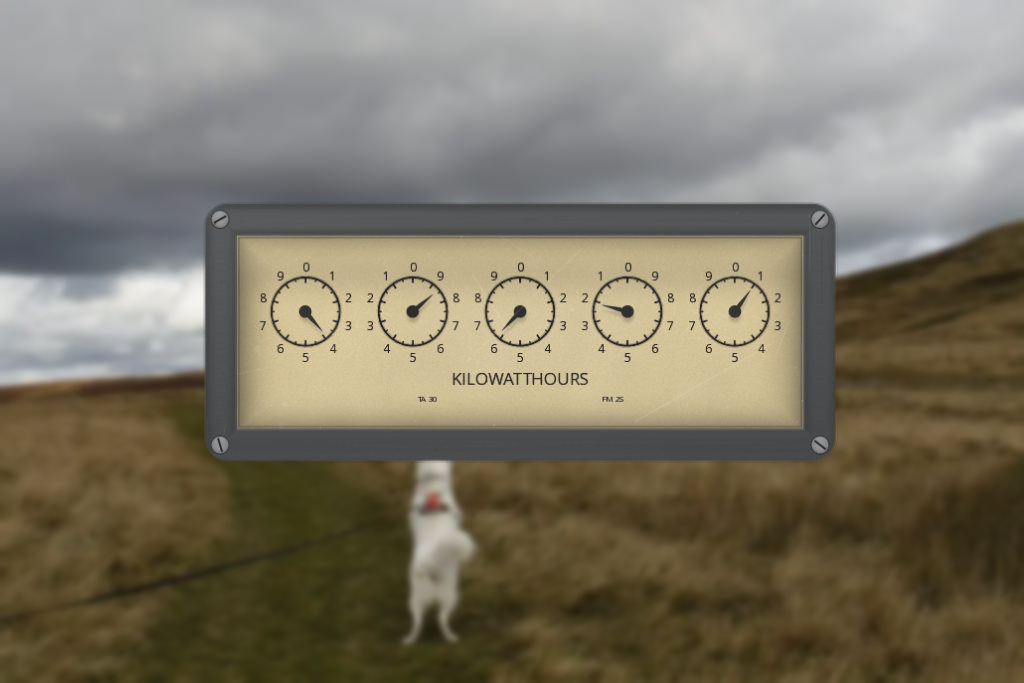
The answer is **38621** kWh
